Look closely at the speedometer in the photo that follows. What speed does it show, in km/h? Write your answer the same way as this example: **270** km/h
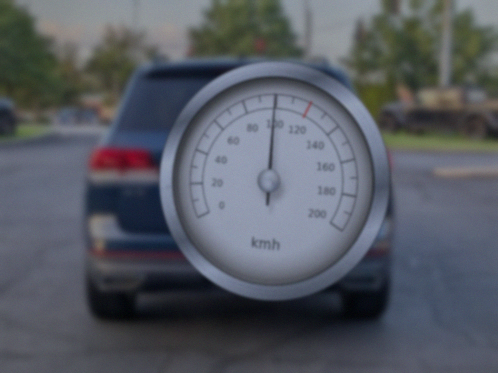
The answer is **100** km/h
